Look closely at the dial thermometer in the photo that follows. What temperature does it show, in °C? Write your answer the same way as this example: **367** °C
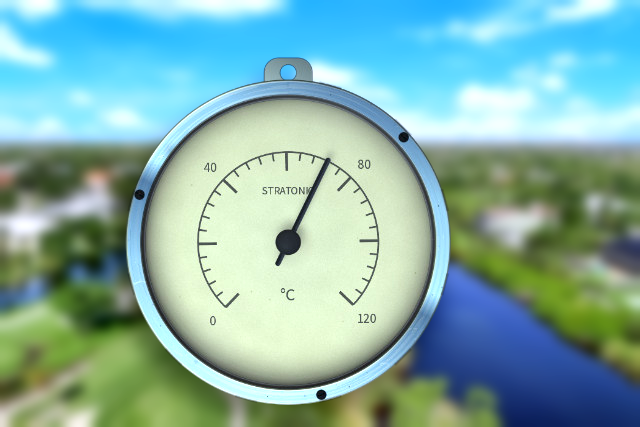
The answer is **72** °C
